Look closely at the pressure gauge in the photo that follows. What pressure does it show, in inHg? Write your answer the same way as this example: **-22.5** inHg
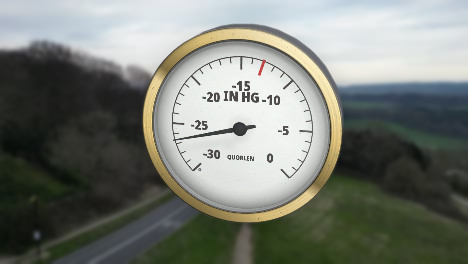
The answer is **-26.5** inHg
